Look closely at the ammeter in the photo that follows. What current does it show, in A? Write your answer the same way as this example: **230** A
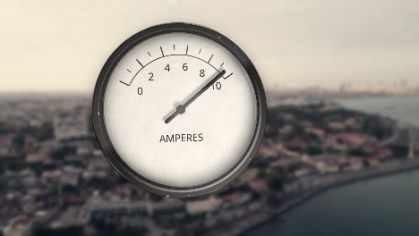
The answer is **9.5** A
